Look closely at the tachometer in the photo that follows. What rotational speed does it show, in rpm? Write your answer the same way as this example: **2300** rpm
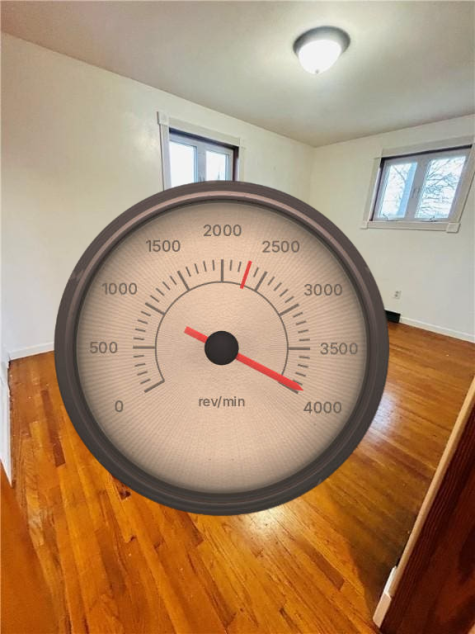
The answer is **3950** rpm
